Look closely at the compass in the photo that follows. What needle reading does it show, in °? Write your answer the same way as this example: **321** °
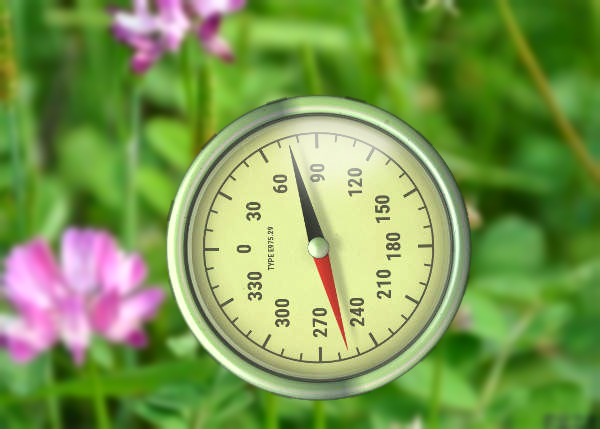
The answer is **255** °
